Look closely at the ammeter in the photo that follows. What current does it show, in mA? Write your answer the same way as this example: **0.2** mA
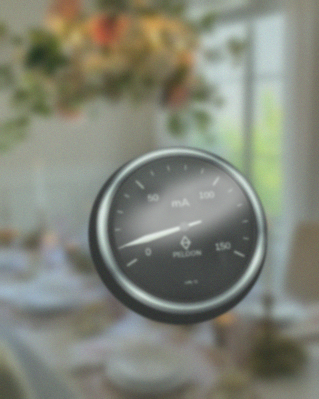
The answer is **10** mA
